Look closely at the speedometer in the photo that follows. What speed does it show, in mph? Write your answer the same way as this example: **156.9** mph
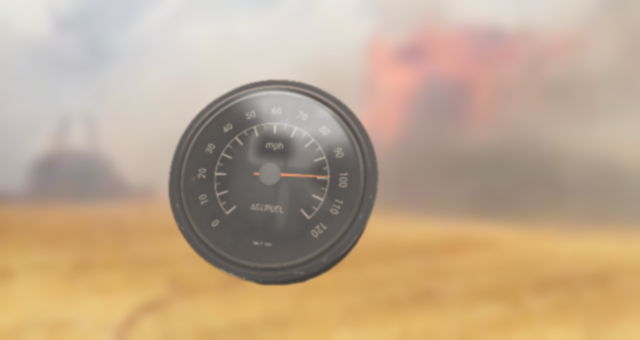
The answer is **100** mph
